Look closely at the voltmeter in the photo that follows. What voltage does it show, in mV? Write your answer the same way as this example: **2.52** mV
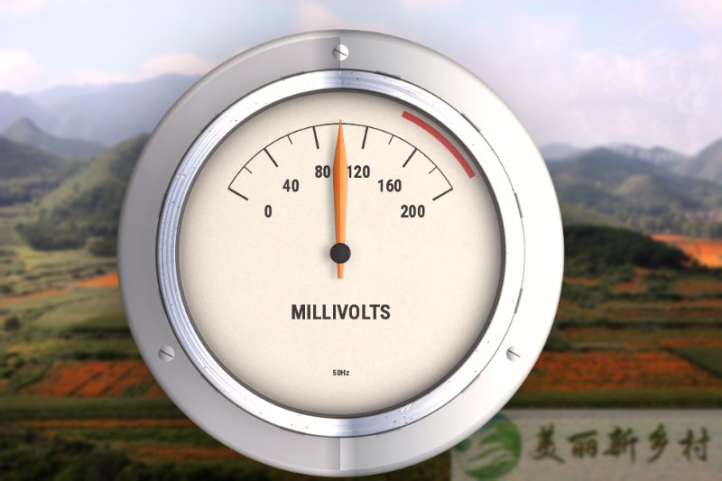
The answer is **100** mV
